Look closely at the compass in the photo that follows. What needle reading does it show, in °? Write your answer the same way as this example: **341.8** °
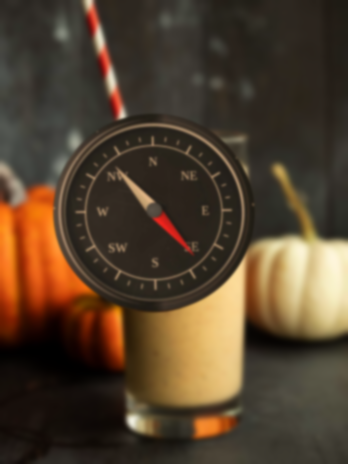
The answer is **140** °
